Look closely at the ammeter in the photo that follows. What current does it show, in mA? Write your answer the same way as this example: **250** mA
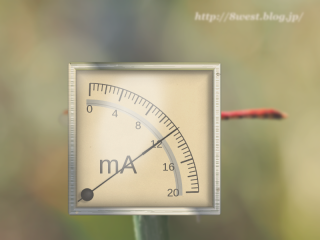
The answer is **12** mA
